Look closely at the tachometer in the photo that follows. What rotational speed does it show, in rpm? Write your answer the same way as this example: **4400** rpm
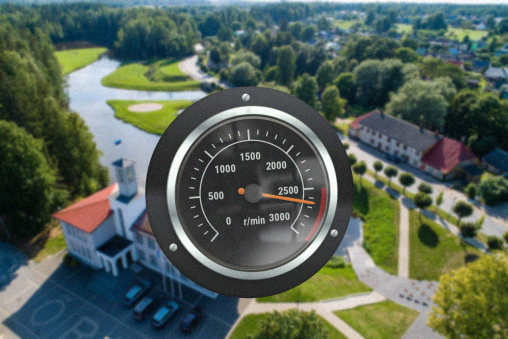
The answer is **2650** rpm
